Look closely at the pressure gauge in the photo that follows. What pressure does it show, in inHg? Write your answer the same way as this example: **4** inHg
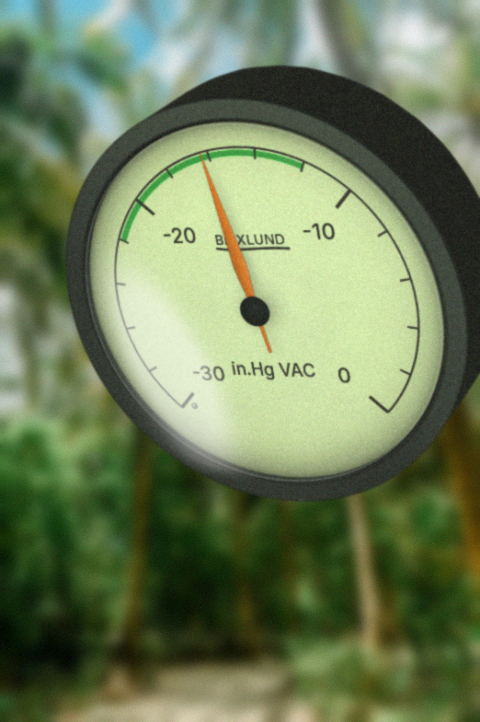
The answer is **-16** inHg
